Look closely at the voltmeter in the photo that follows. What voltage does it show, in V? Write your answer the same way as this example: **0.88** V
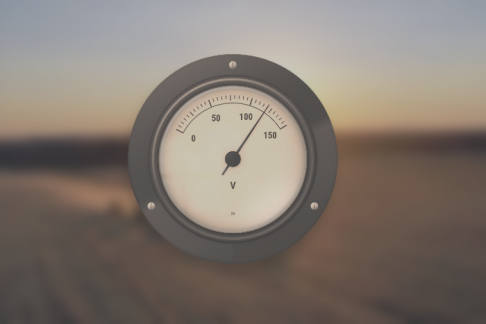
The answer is **120** V
